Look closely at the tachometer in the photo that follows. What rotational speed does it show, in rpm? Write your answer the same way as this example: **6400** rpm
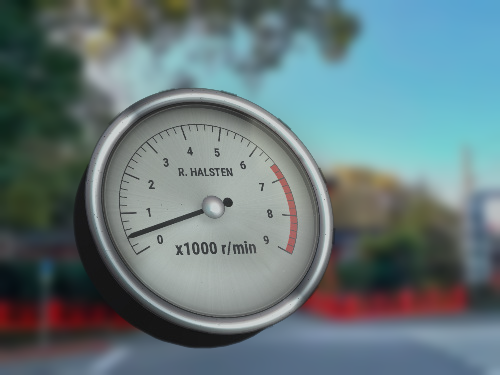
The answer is **400** rpm
